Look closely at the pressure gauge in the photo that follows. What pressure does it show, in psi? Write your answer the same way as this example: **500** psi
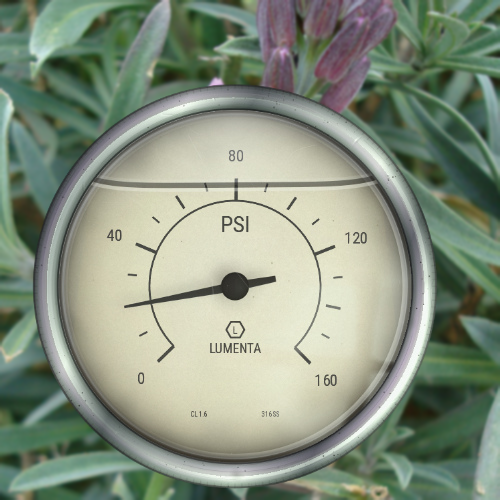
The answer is **20** psi
